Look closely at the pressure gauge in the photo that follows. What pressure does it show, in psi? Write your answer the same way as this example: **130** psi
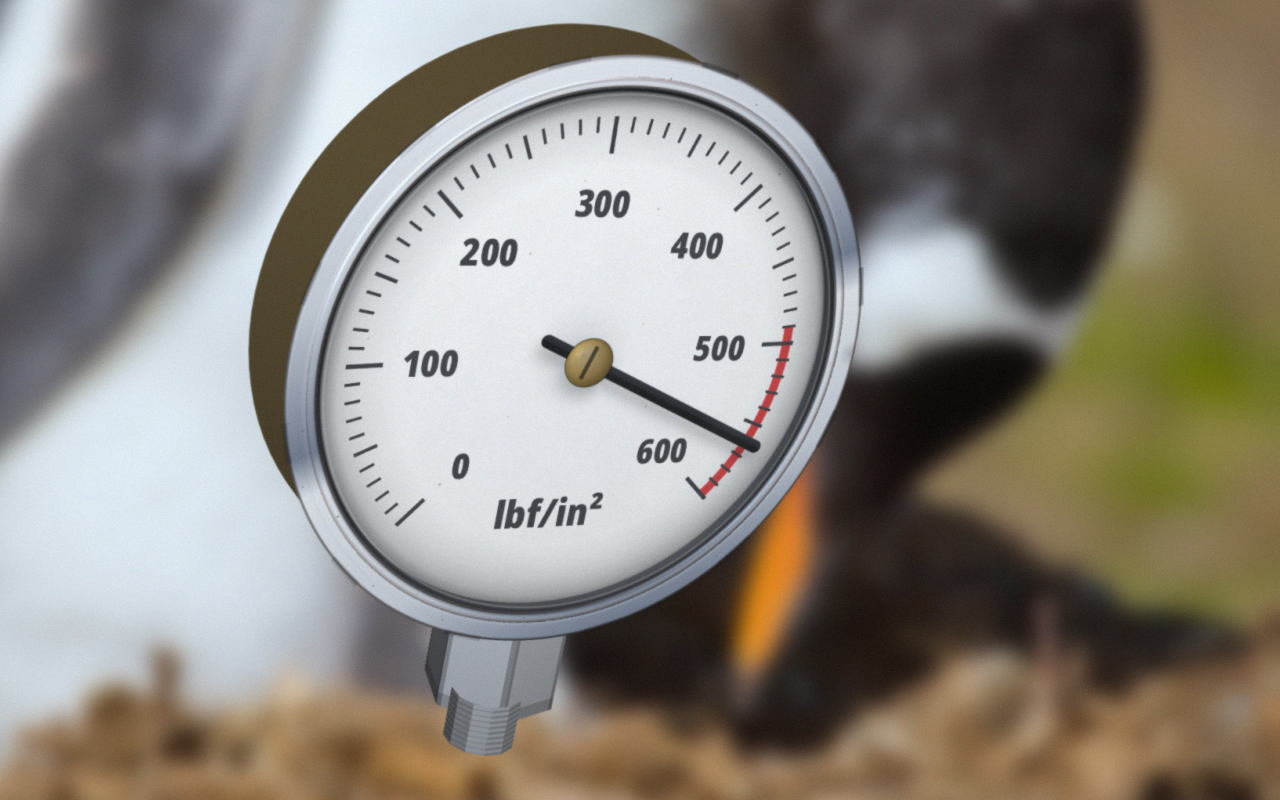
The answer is **560** psi
